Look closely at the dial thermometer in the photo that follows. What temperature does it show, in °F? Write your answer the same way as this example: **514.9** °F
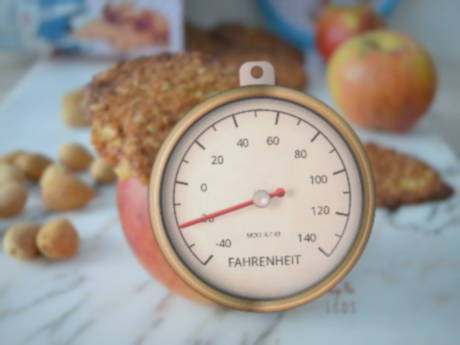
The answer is **-20** °F
